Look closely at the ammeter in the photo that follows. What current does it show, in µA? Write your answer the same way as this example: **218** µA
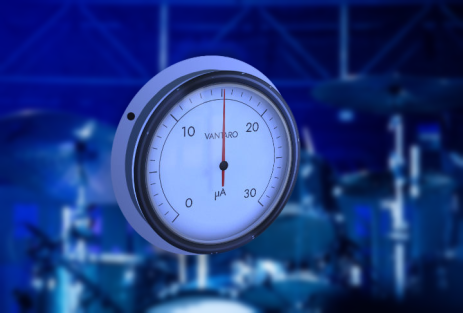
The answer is **15** µA
